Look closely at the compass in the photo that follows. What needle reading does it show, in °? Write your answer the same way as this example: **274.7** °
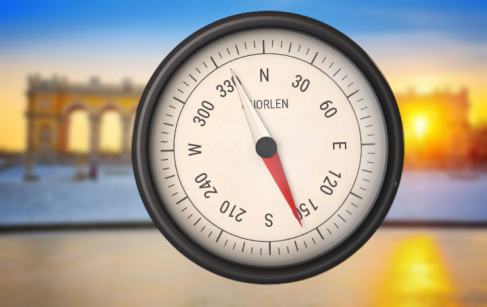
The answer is **157.5** °
